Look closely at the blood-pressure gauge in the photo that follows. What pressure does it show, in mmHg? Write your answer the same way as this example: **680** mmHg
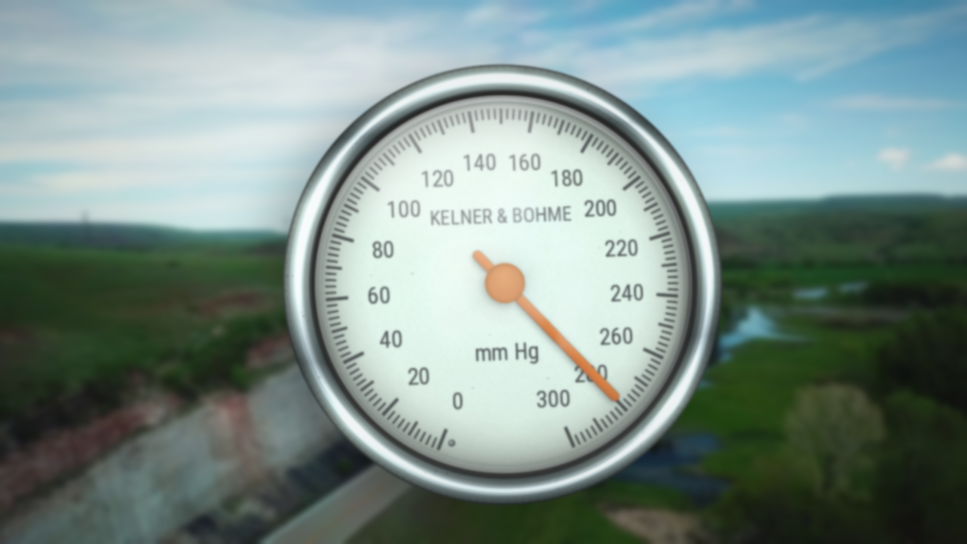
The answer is **280** mmHg
